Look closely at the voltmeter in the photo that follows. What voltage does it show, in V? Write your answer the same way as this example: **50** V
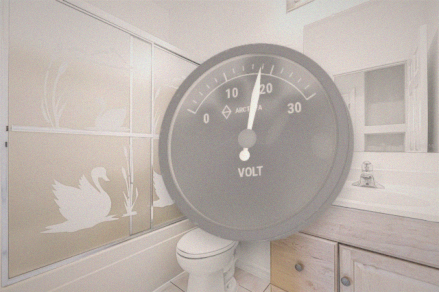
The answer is **18** V
